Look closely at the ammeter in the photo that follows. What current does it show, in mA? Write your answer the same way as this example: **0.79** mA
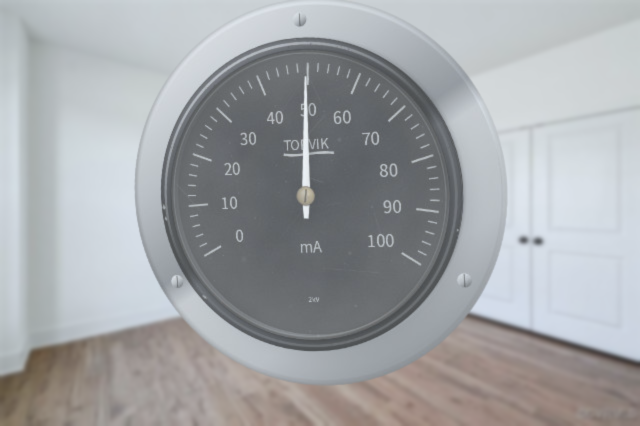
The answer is **50** mA
